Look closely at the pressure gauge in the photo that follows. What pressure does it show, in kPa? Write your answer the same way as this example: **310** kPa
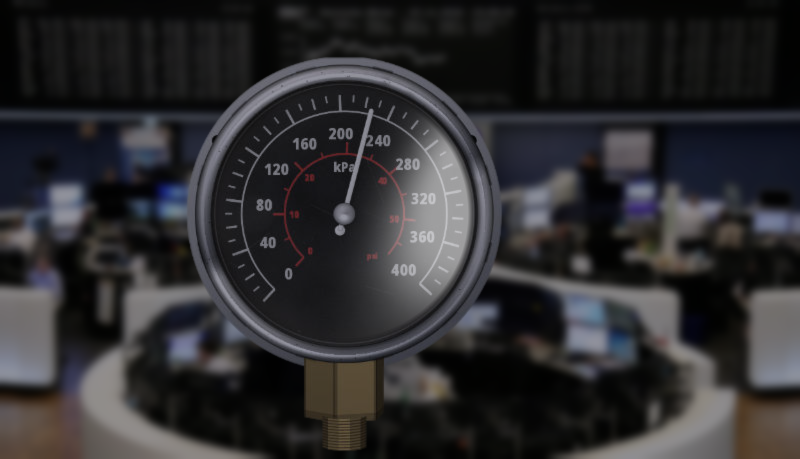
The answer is **225** kPa
